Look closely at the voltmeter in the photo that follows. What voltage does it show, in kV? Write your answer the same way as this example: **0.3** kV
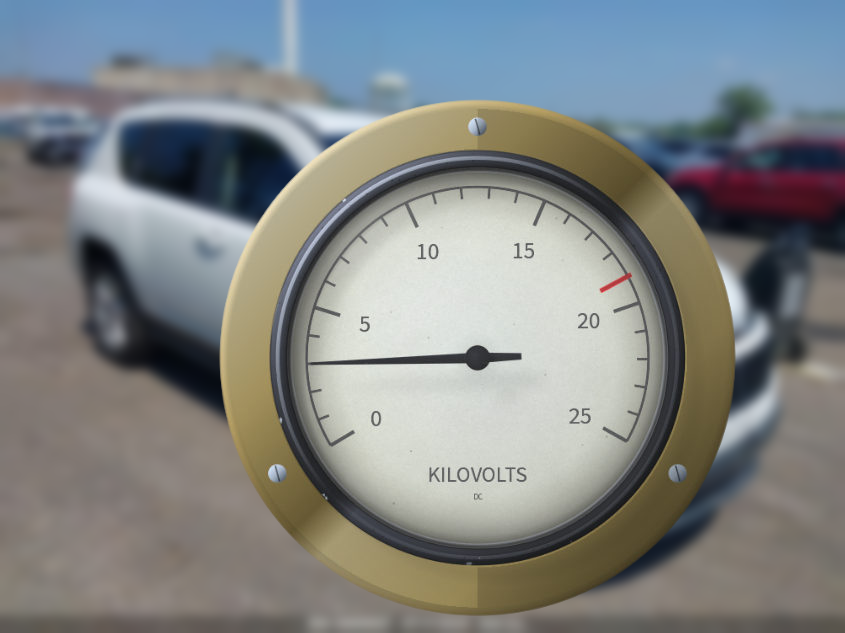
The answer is **3** kV
